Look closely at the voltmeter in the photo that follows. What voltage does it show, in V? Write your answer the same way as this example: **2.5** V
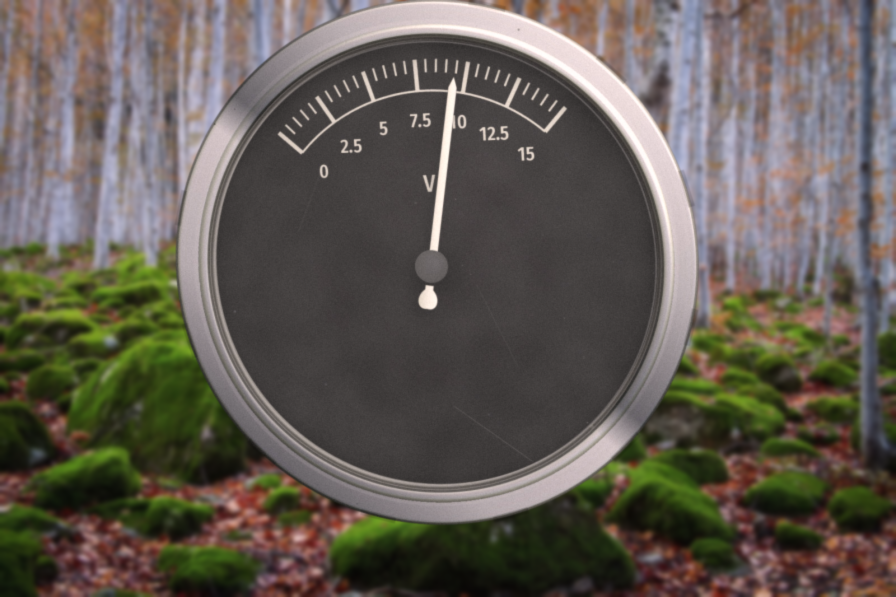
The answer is **9.5** V
